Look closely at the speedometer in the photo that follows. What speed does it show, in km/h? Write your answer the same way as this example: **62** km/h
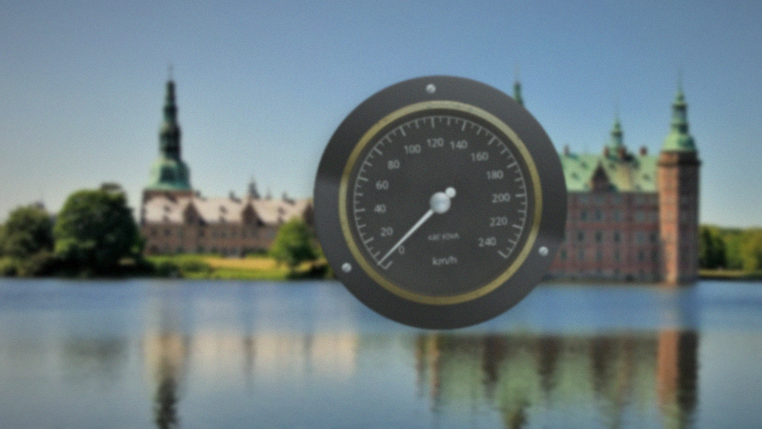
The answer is **5** km/h
